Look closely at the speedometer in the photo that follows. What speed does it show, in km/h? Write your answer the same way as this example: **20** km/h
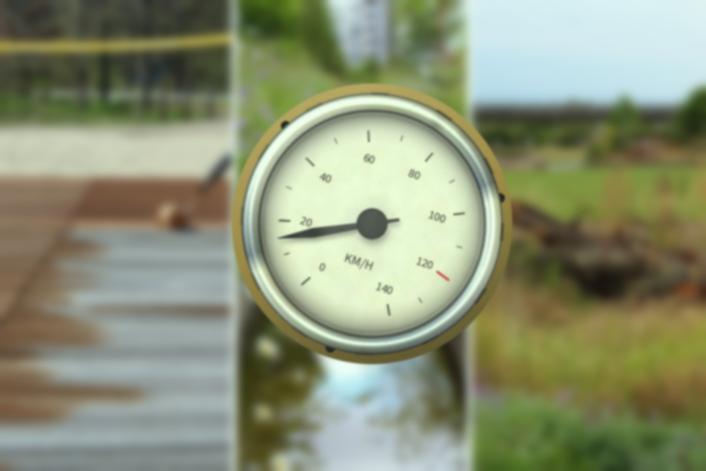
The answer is **15** km/h
